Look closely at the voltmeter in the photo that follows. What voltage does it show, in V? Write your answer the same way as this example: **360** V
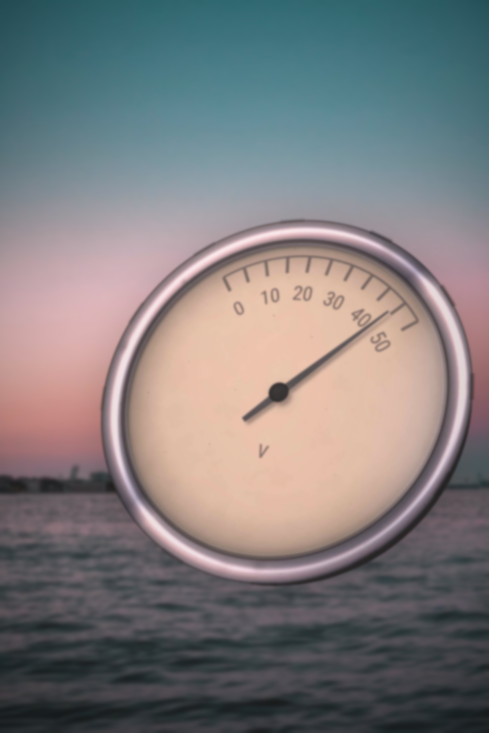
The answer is **45** V
